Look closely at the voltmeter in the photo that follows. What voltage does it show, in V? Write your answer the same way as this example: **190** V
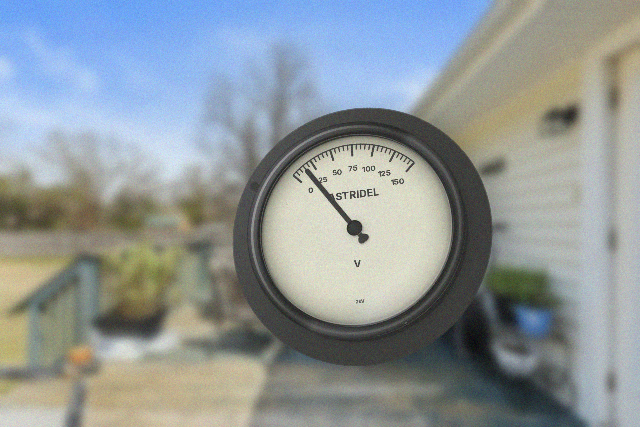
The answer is **15** V
